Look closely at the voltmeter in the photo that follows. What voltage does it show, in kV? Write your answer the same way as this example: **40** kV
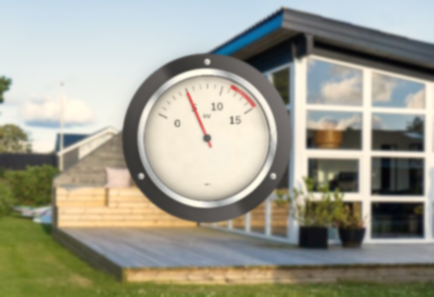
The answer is **5** kV
